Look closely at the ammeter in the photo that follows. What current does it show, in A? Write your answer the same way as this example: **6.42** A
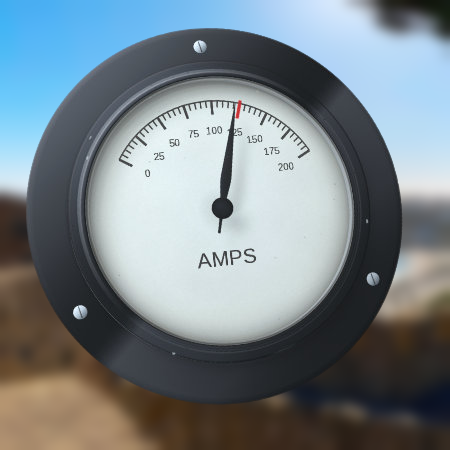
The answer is **120** A
